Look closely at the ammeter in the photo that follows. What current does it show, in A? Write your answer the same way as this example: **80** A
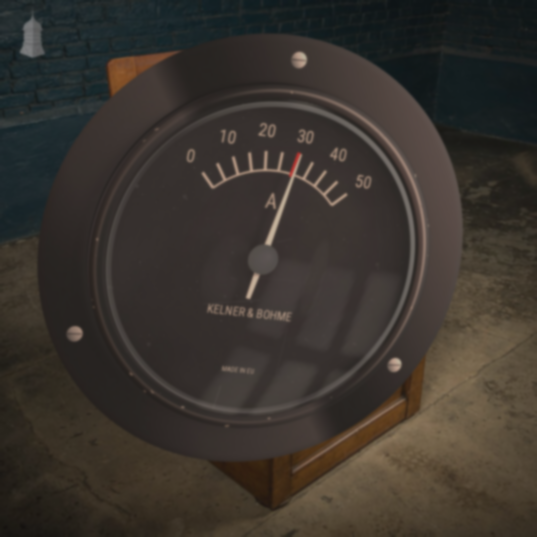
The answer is **30** A
